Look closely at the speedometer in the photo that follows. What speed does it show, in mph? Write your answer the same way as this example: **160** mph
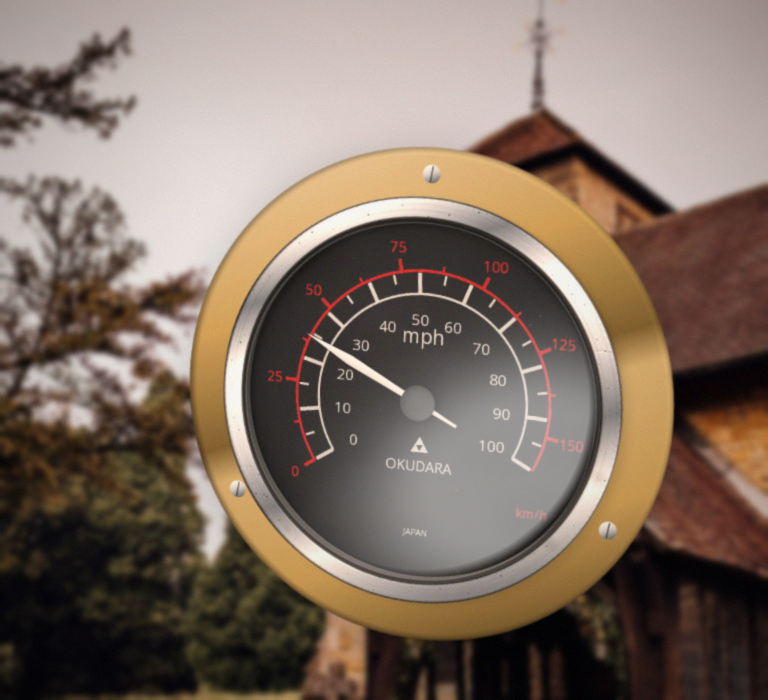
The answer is **25** mph
